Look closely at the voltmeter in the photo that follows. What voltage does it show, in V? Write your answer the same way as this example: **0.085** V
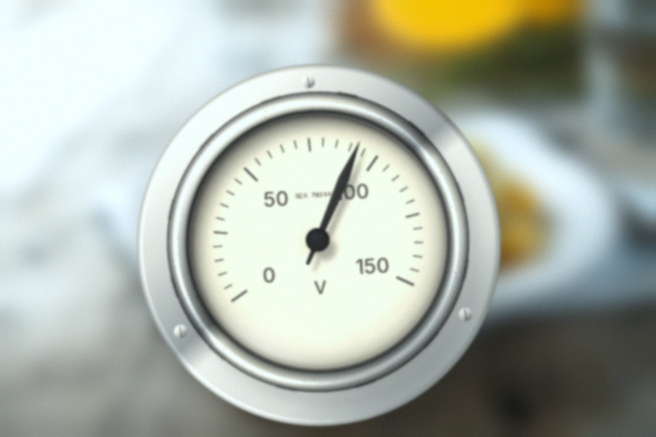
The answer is **92.5** V
